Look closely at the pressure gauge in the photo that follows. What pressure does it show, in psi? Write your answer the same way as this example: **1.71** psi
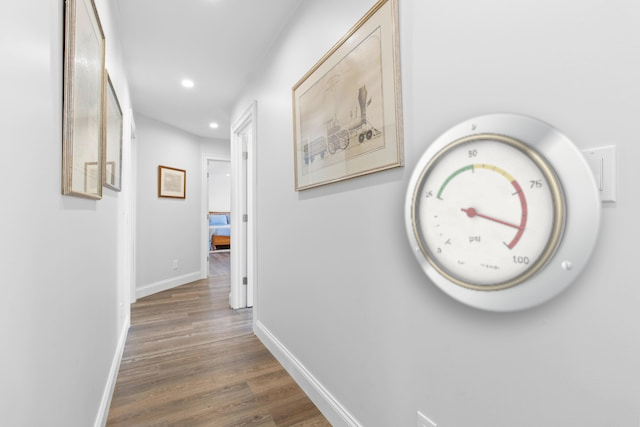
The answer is **90** psi
